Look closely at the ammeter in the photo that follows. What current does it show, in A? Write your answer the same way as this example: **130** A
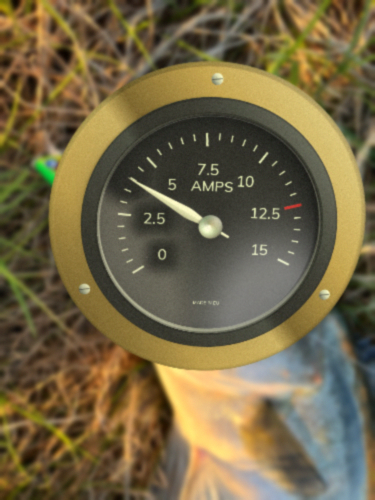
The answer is **4** A
